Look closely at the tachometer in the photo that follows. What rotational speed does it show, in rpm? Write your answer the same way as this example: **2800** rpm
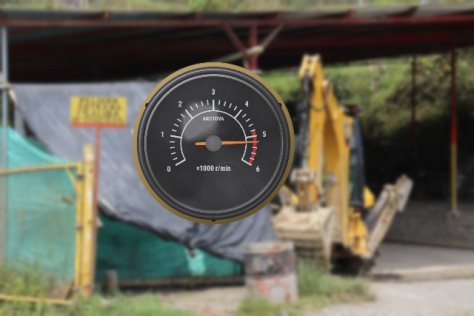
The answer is **5200** rpm
